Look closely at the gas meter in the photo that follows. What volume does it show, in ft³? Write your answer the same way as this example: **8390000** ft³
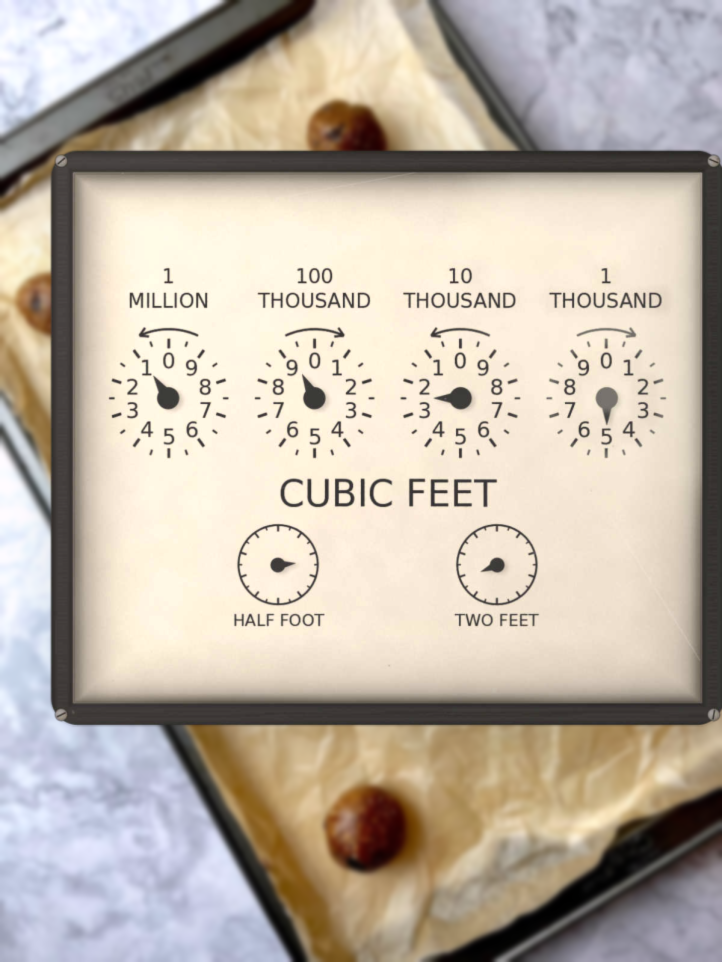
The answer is **92500** ft³
